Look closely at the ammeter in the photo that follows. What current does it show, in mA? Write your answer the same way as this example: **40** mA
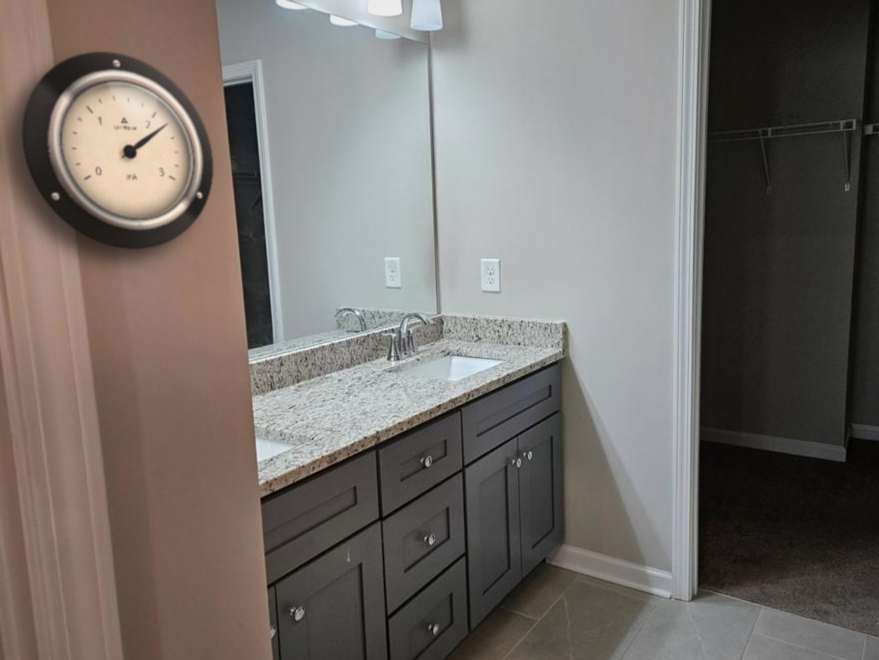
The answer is **2.2** mA
